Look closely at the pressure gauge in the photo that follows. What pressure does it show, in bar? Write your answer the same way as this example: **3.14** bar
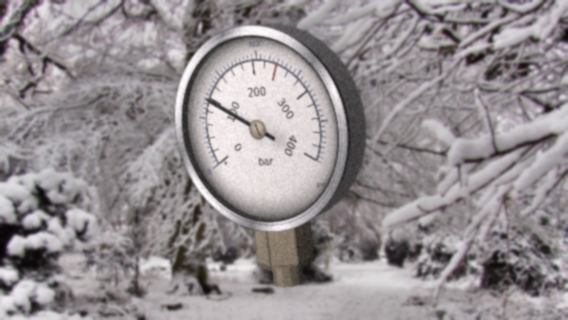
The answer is **100** bar
